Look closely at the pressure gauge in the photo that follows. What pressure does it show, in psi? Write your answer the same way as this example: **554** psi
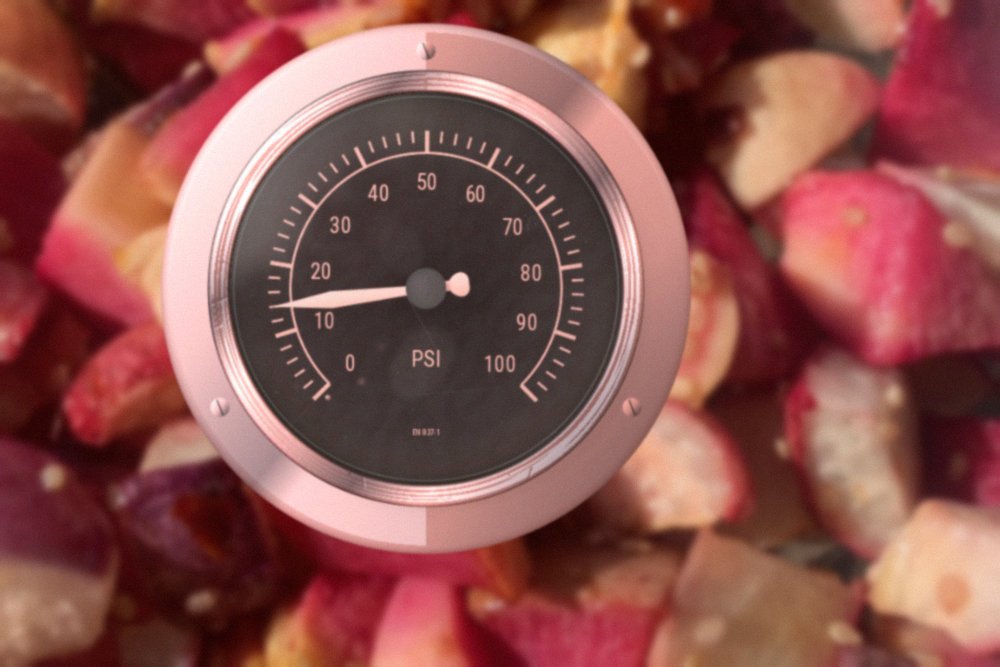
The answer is **14** psi
